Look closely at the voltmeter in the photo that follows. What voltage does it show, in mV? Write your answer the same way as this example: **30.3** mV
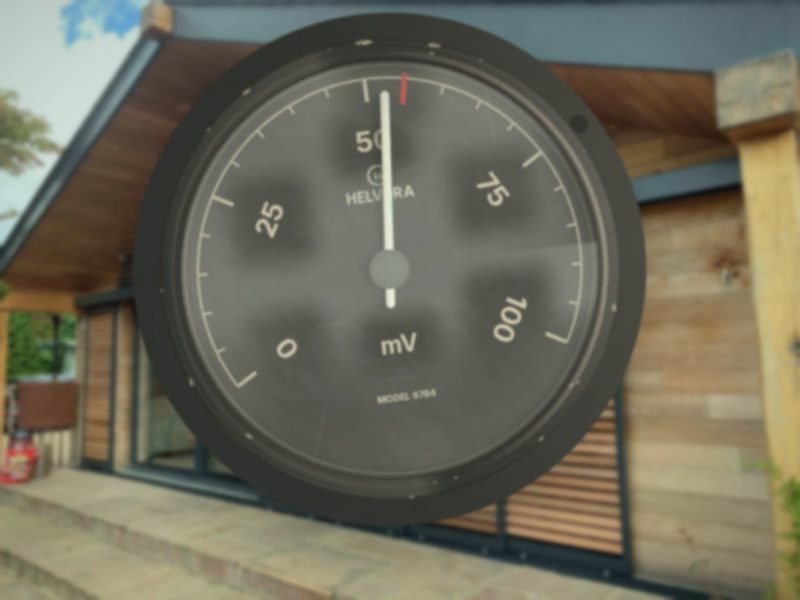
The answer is **52.5** mV
